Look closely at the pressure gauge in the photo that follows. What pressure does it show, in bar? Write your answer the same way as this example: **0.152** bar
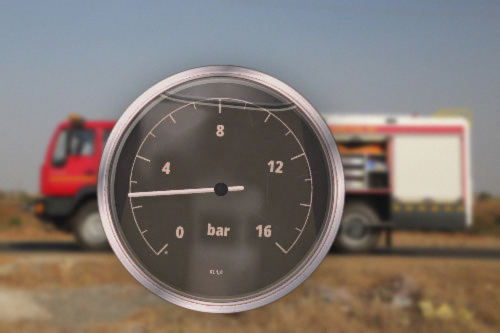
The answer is **2.5** bar
